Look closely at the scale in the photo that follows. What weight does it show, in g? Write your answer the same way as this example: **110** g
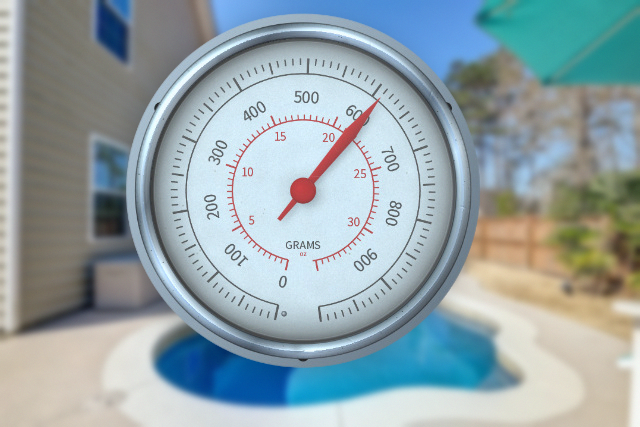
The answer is **610** g
